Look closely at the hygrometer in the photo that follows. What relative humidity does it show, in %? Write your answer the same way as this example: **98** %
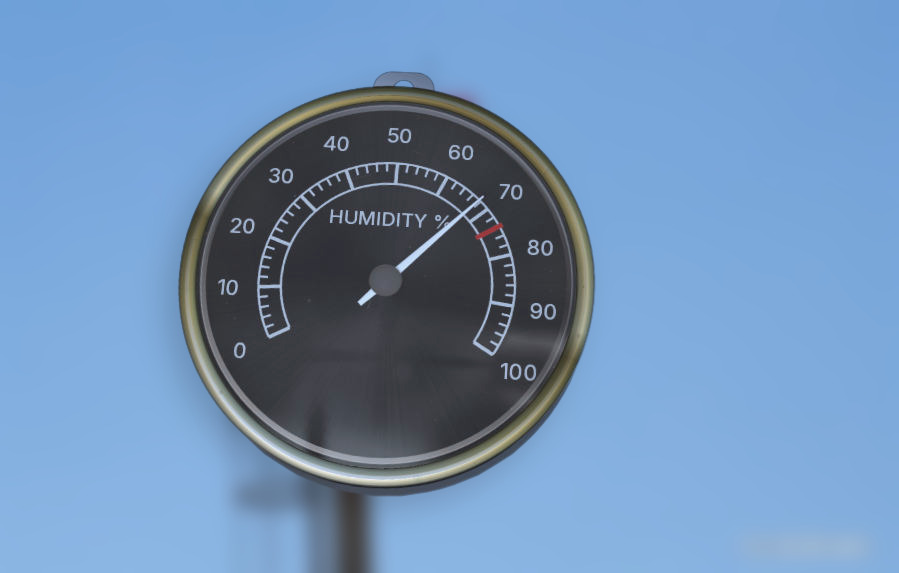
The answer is **68** %
